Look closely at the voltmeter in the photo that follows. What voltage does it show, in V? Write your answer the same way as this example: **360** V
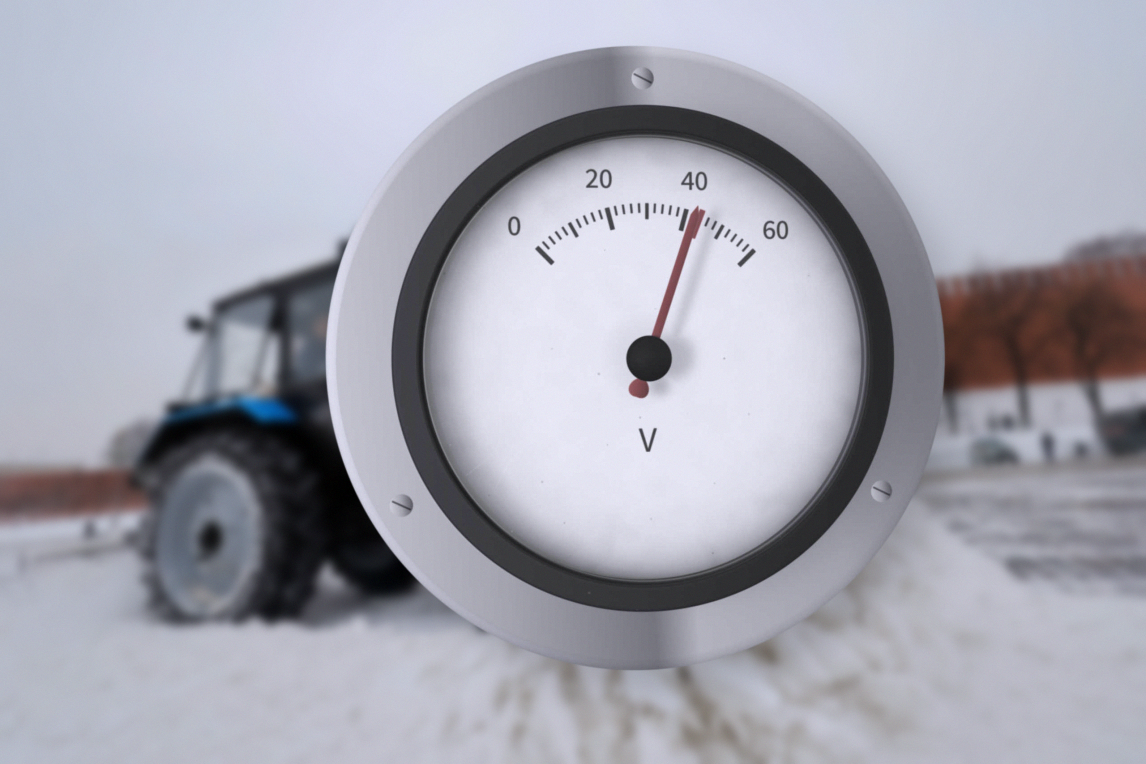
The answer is **42** V
